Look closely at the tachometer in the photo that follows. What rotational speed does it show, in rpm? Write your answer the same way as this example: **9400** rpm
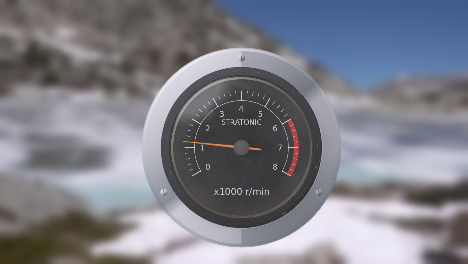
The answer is **1200** rpm
